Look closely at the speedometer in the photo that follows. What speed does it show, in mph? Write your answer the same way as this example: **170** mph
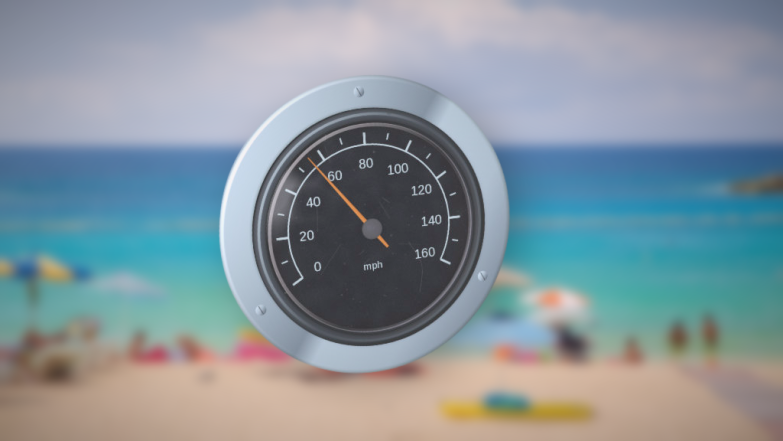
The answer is **55** mph
